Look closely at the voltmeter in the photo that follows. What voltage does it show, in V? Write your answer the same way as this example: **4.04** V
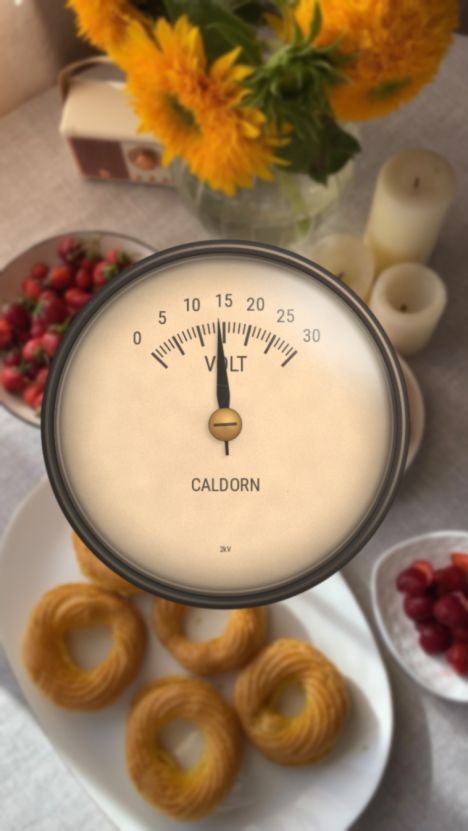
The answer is **14** V
